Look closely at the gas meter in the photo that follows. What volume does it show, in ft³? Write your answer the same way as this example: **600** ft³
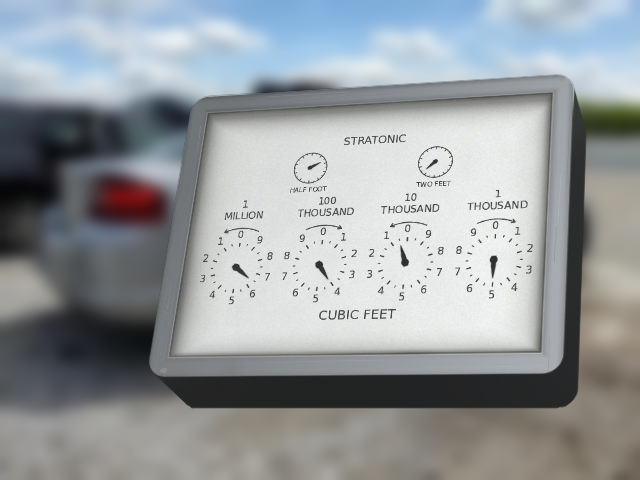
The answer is **640500** ft³
